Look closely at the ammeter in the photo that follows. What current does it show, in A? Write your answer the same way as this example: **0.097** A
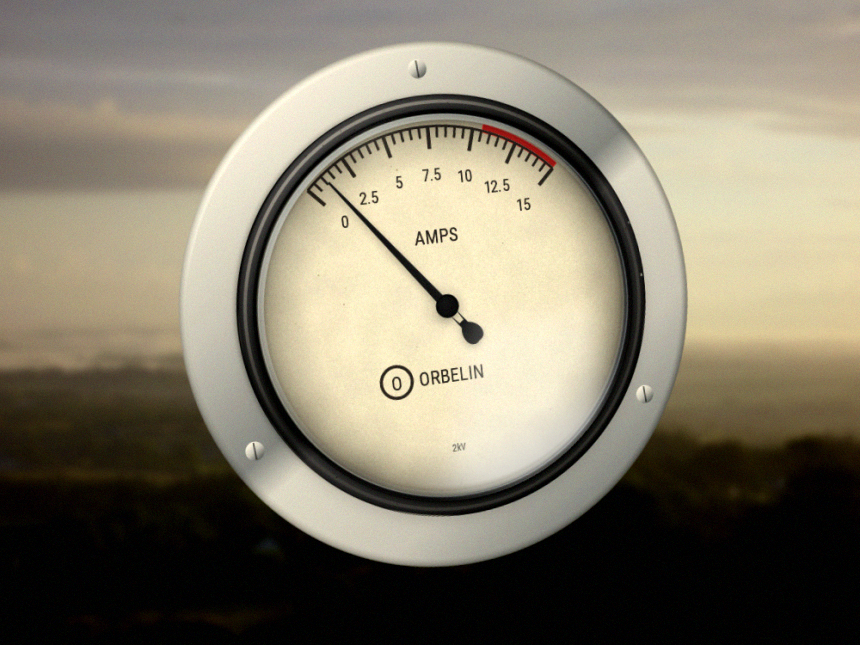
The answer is **1** A
